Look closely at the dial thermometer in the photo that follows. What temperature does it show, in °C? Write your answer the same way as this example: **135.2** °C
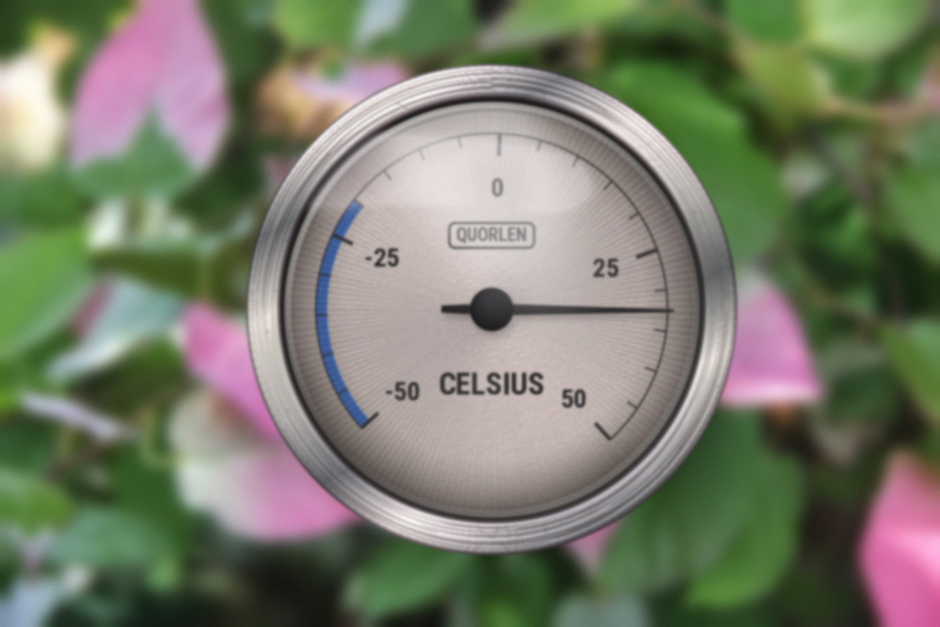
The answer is **32.5** °C
